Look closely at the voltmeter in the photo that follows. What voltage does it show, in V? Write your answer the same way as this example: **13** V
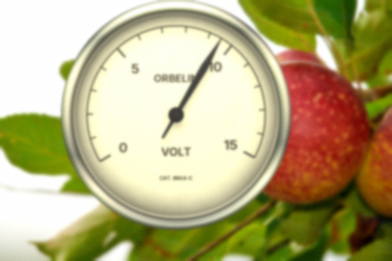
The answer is **9.5** V
